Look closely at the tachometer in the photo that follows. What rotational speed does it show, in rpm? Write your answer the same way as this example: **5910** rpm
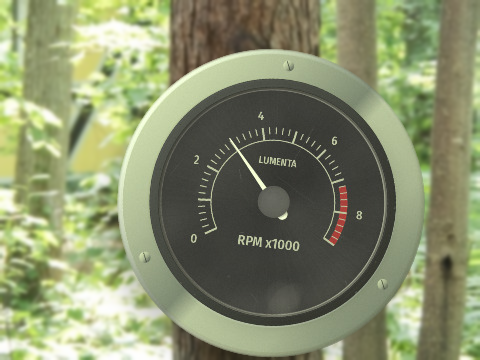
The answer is **3000** rpm
